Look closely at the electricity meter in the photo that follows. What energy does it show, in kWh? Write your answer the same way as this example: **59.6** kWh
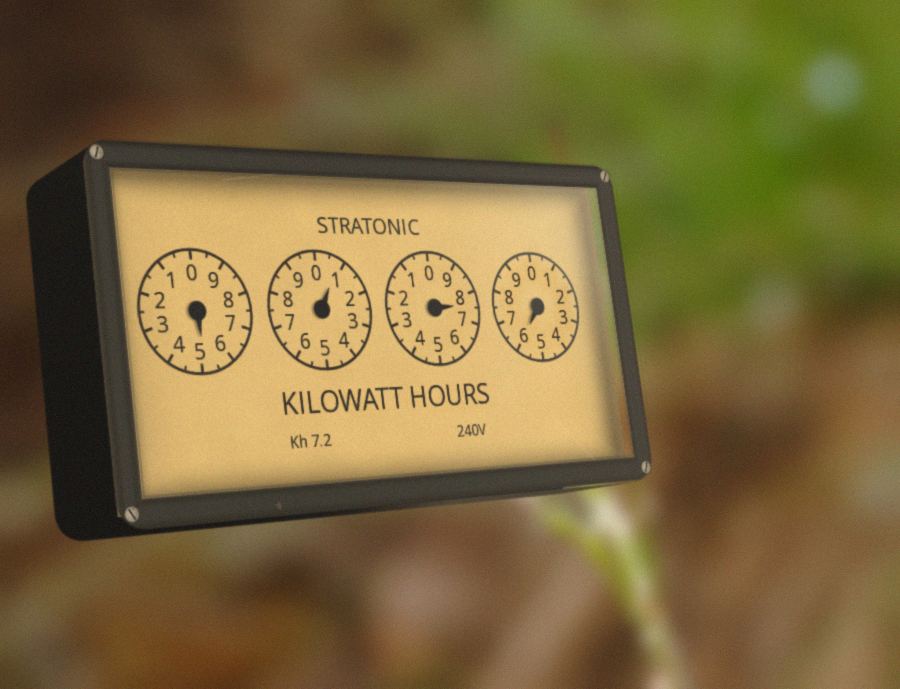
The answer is **5076** kWh
